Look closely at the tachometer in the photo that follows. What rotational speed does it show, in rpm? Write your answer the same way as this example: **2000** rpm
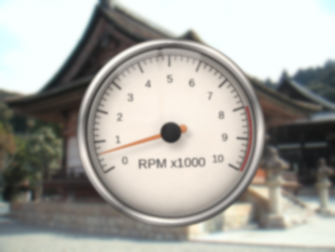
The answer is **600** rpm
